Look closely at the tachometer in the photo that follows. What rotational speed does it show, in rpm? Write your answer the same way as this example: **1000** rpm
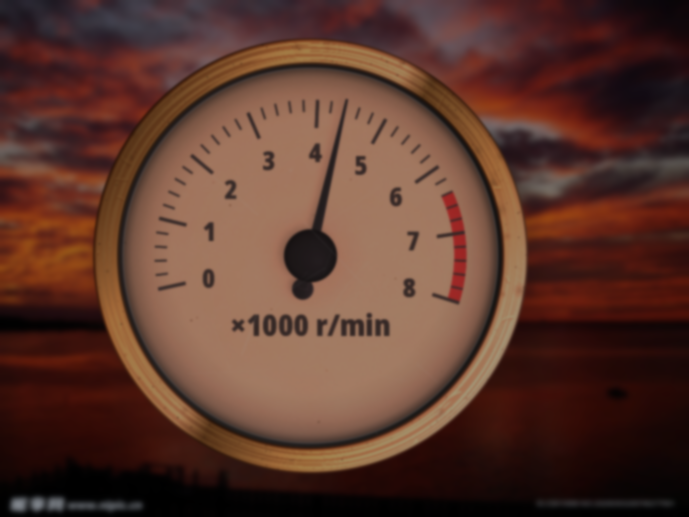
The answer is **4400** rpm
